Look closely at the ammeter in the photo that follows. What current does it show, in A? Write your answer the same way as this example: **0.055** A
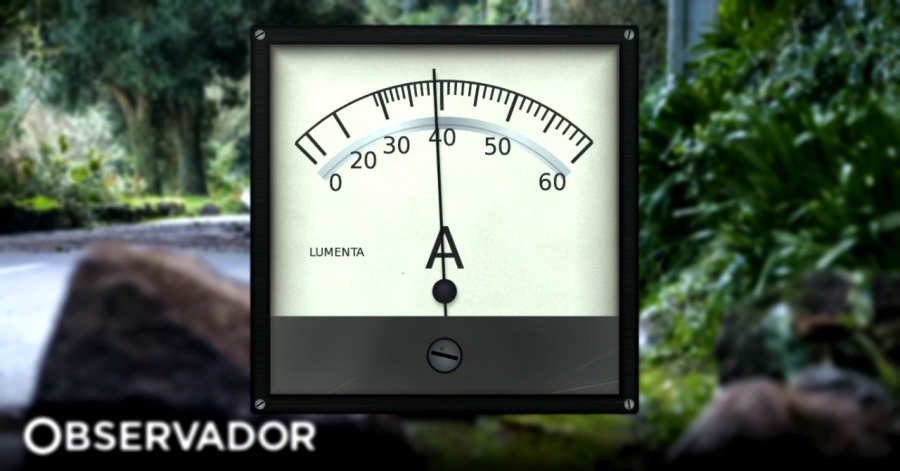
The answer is **39** A
